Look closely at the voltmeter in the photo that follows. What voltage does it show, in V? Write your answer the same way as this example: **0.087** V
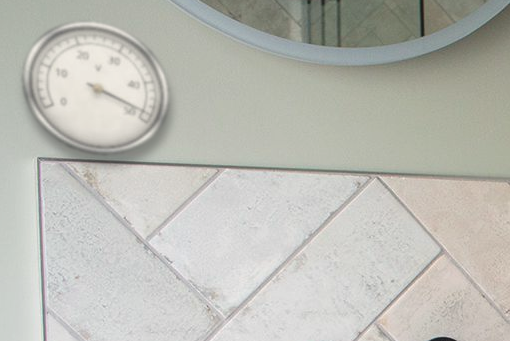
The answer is **48** V
